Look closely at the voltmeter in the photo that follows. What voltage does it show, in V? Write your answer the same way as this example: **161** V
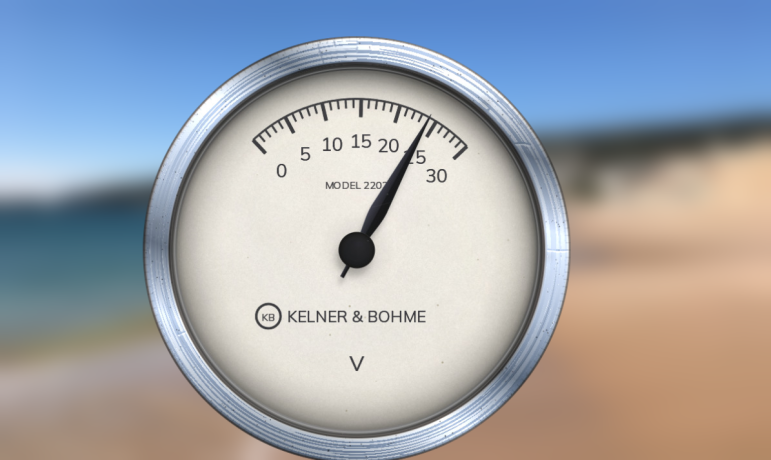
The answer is **24** V
